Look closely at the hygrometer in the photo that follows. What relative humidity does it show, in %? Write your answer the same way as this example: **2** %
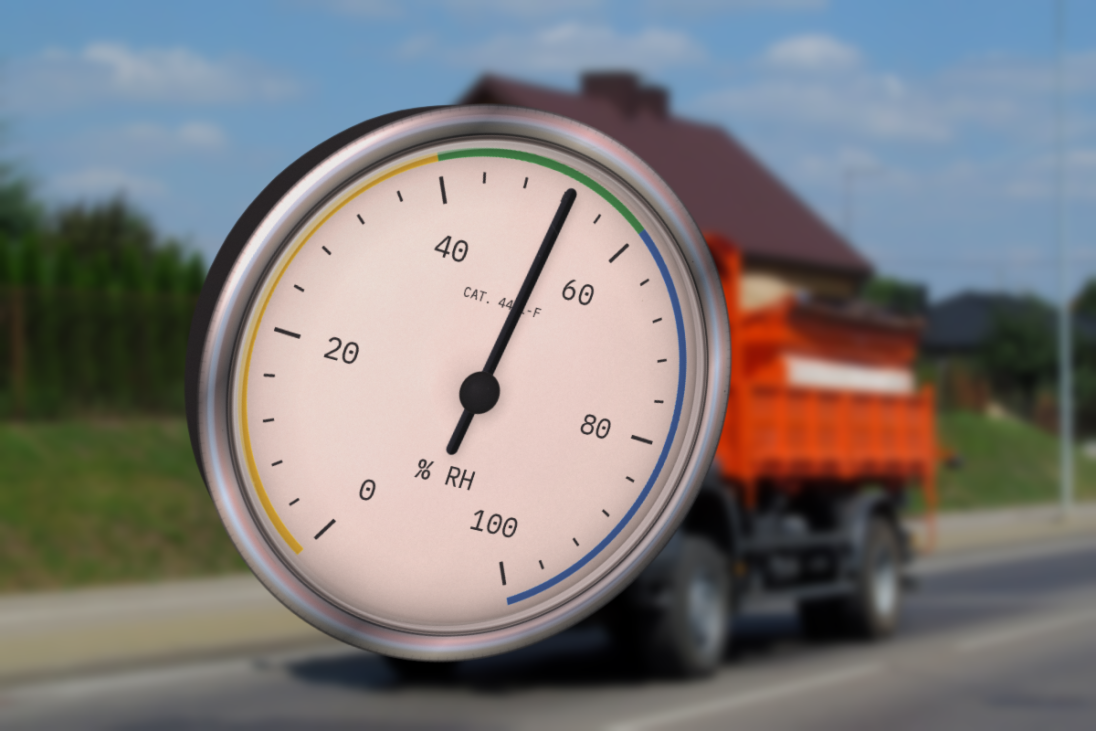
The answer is **52** %
